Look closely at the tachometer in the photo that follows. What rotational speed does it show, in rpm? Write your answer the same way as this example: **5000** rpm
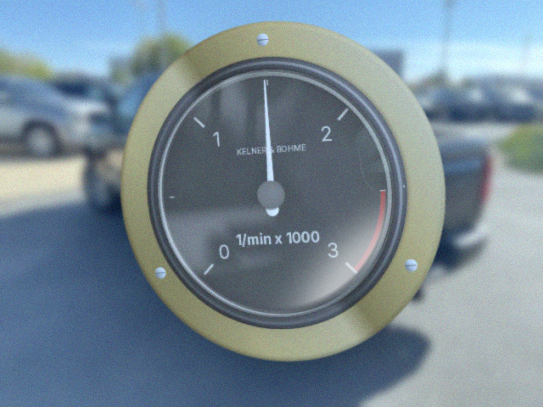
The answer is **1500** rpm
